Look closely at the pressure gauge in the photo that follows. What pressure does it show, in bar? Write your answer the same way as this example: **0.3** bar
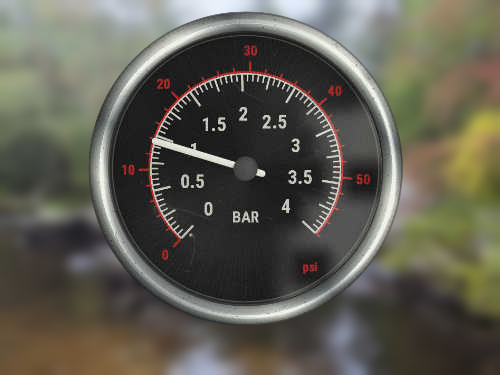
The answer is **0.95** bar
